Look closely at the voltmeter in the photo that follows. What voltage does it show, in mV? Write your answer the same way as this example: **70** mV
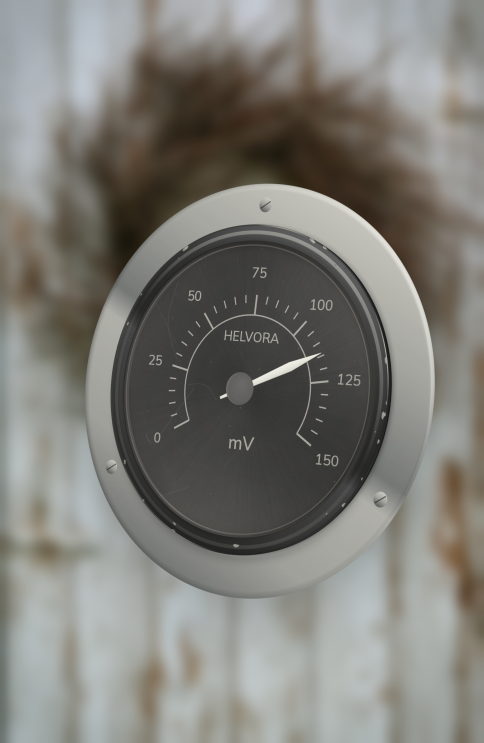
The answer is **115** mV
